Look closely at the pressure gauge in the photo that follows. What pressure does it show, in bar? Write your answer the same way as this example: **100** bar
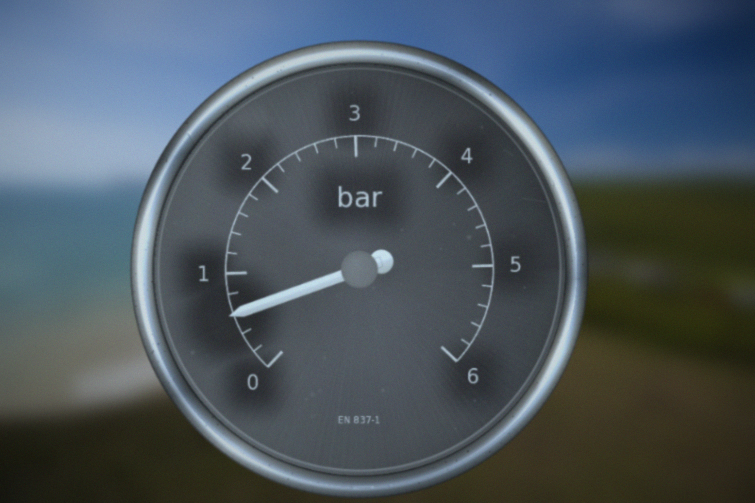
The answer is **0.6** bar
